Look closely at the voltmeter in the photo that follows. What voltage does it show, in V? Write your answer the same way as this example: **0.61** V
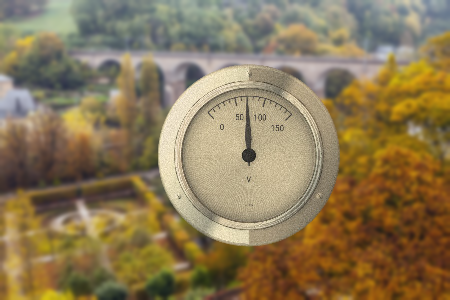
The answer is **70** V
